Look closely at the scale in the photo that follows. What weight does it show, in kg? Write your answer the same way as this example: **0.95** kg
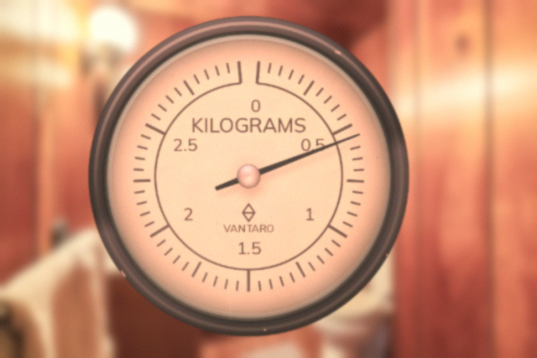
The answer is **0.55** kg
